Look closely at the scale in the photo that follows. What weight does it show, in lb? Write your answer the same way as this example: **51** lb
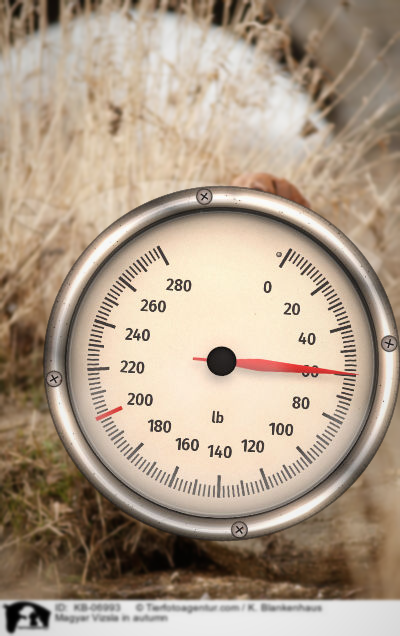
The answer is **60** lb
